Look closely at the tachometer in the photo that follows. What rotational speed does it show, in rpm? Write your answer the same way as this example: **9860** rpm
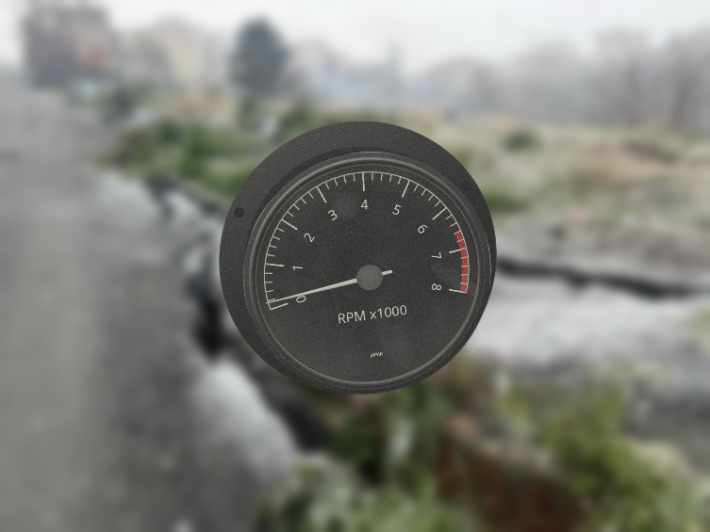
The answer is **200** rpm
